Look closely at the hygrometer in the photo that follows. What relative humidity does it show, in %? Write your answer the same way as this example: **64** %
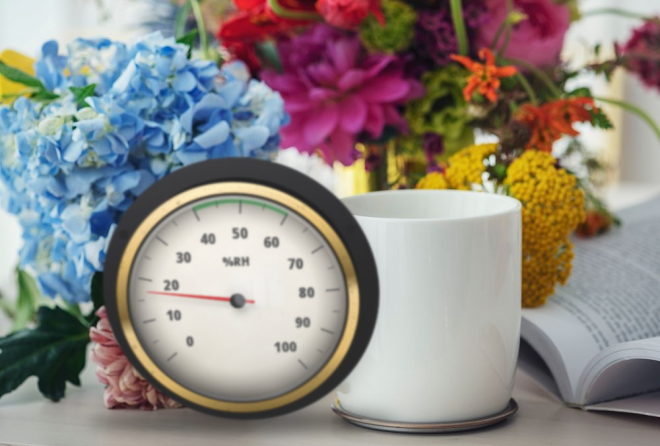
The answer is **17.5** %
